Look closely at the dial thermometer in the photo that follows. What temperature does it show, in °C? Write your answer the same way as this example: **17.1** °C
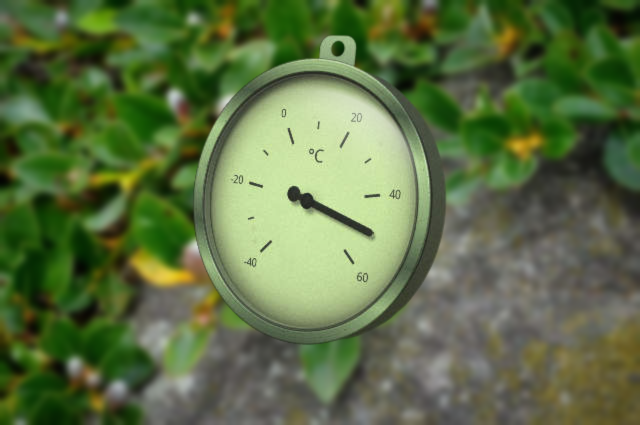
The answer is **50** °C
